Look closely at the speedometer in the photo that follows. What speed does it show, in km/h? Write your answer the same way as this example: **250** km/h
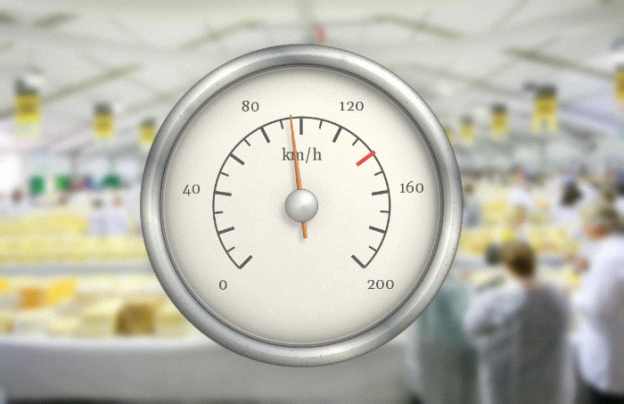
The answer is **95** km/h
